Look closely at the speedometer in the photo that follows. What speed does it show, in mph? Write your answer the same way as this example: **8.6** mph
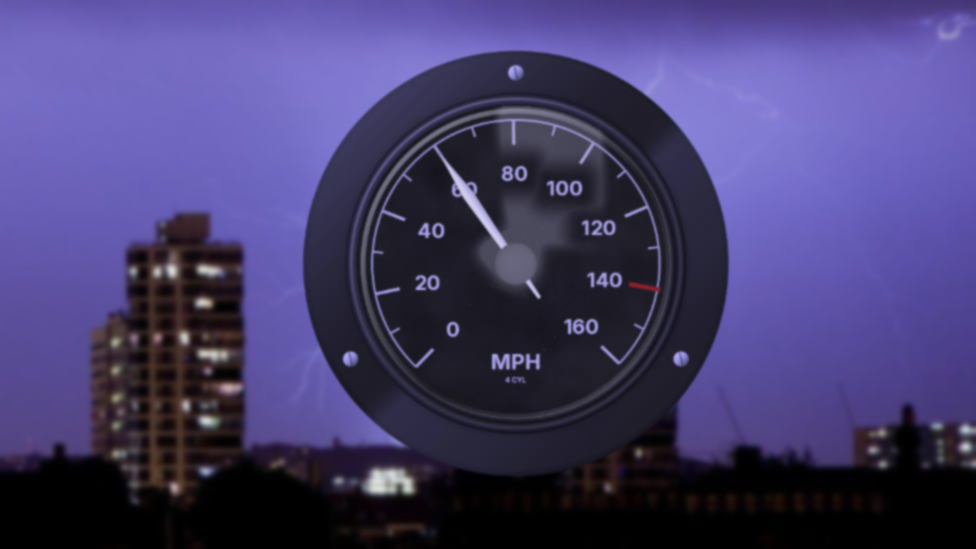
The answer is **60** mph
